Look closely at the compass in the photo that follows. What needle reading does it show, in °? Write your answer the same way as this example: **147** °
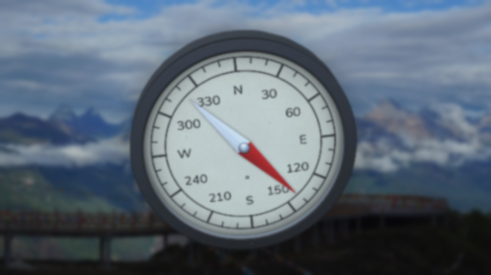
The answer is **140** °
